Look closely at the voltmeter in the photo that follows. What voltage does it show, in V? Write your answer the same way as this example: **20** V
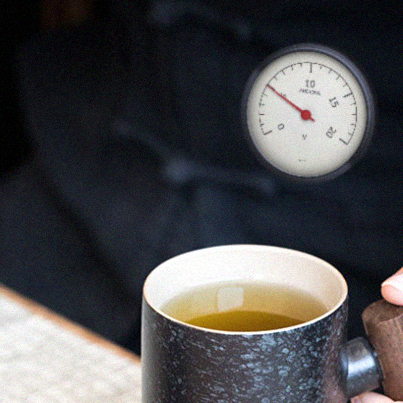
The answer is **5** V
